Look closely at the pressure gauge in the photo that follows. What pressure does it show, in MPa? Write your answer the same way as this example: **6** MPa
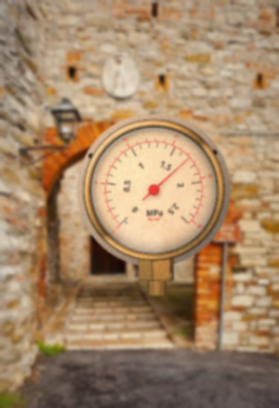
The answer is **1.7** MPa
